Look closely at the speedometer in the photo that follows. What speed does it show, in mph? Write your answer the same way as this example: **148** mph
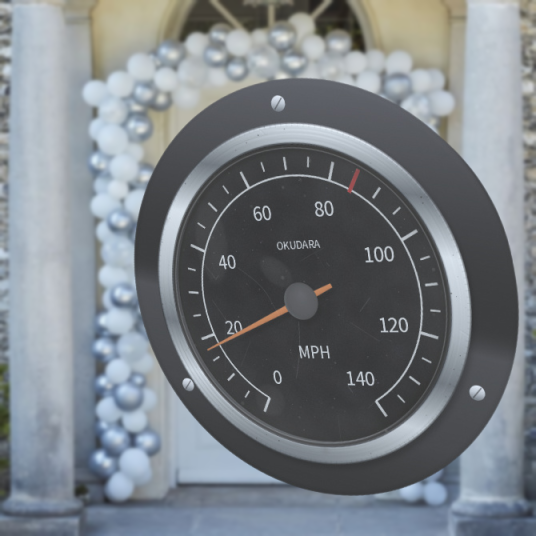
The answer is **17.5** mph
